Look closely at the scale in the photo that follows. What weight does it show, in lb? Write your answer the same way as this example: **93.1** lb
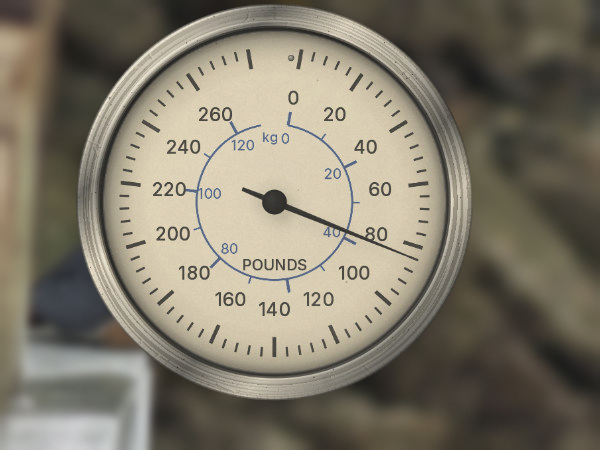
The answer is **84** lb
